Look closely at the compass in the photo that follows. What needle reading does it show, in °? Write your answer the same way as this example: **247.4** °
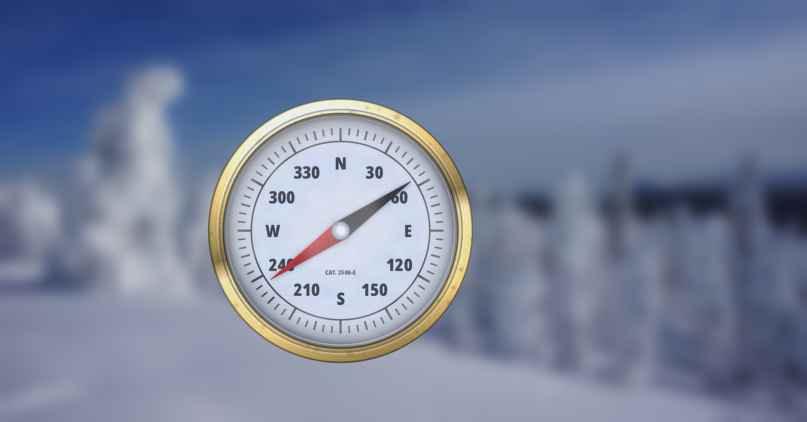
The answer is **235** °
